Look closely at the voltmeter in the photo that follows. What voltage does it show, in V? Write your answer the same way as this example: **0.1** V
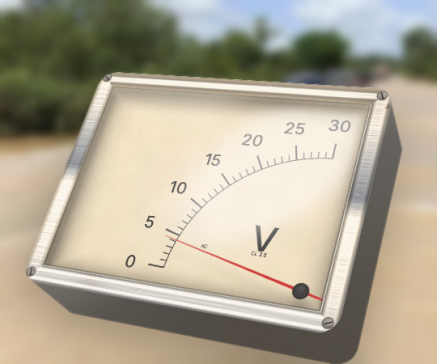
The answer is **4** V
